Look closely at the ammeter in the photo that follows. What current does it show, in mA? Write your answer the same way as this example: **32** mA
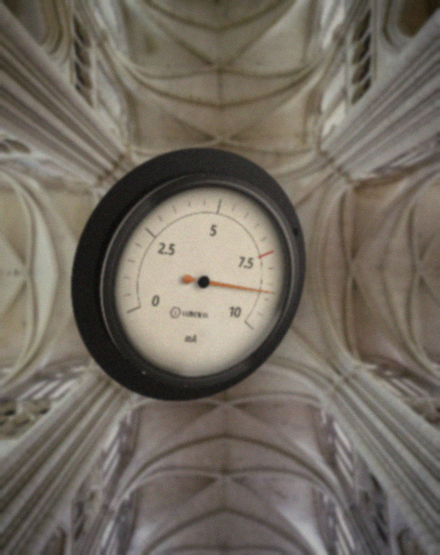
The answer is **8.75** mA
